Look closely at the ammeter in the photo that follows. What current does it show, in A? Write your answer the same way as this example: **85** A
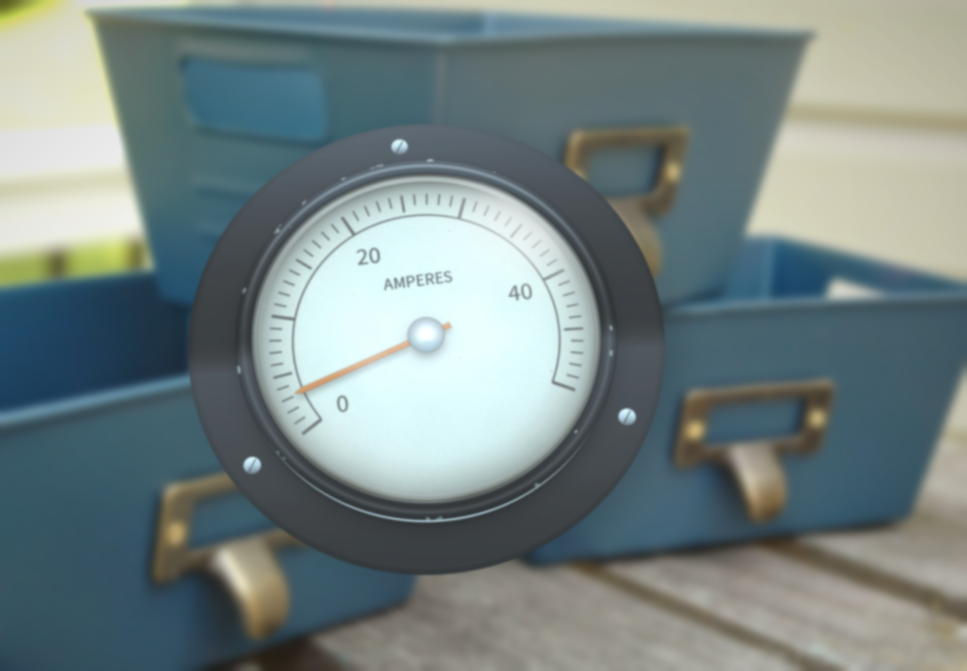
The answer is **3** A
